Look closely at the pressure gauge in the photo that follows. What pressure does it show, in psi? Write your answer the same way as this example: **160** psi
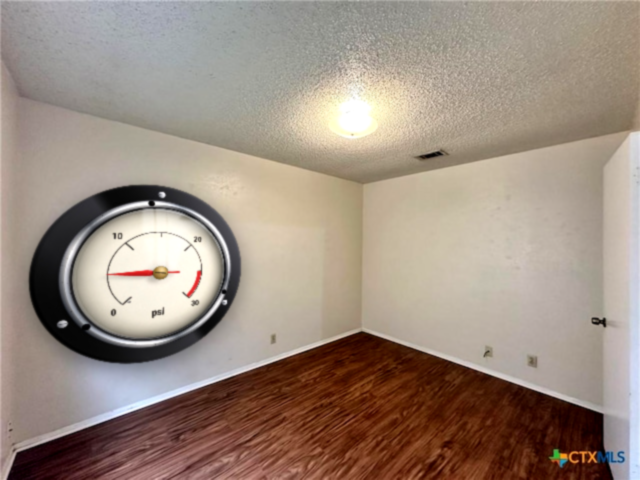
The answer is **5** psi
